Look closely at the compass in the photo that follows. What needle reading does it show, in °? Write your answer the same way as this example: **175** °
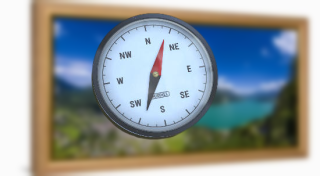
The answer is **25** °
